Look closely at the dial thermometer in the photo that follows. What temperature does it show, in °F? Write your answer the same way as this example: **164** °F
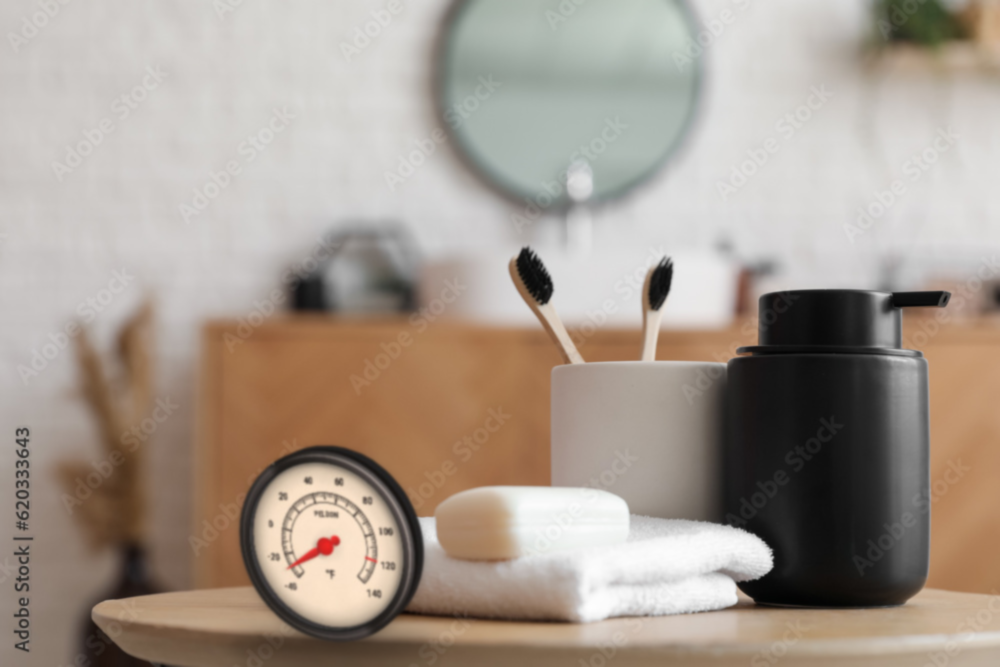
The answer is **-30** °F
